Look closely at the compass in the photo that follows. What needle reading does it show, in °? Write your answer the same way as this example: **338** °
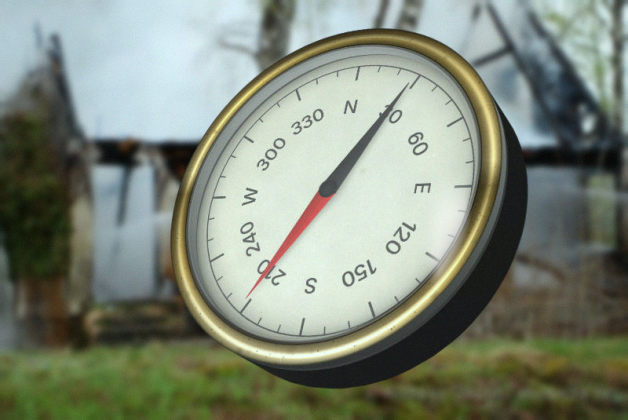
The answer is **210** °
